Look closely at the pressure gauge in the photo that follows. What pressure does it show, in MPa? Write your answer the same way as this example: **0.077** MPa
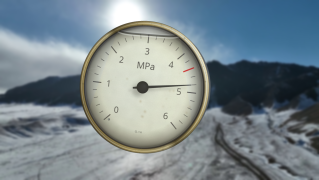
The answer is **4.8** MPa
